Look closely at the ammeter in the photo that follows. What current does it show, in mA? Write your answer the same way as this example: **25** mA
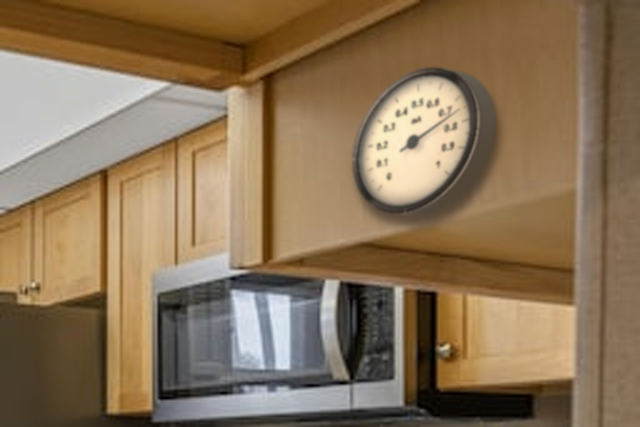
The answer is **0.75** mA
